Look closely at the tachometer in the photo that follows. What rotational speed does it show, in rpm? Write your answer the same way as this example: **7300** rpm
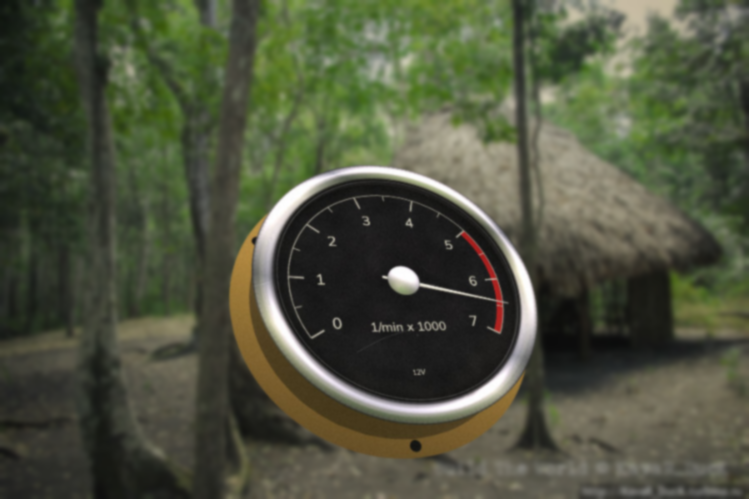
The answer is **6500** rpm
